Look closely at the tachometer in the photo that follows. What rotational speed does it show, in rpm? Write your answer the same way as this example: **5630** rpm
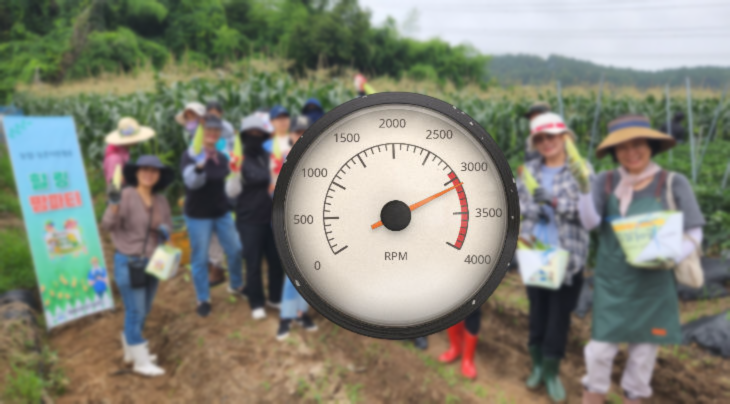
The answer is **3100** rpm
